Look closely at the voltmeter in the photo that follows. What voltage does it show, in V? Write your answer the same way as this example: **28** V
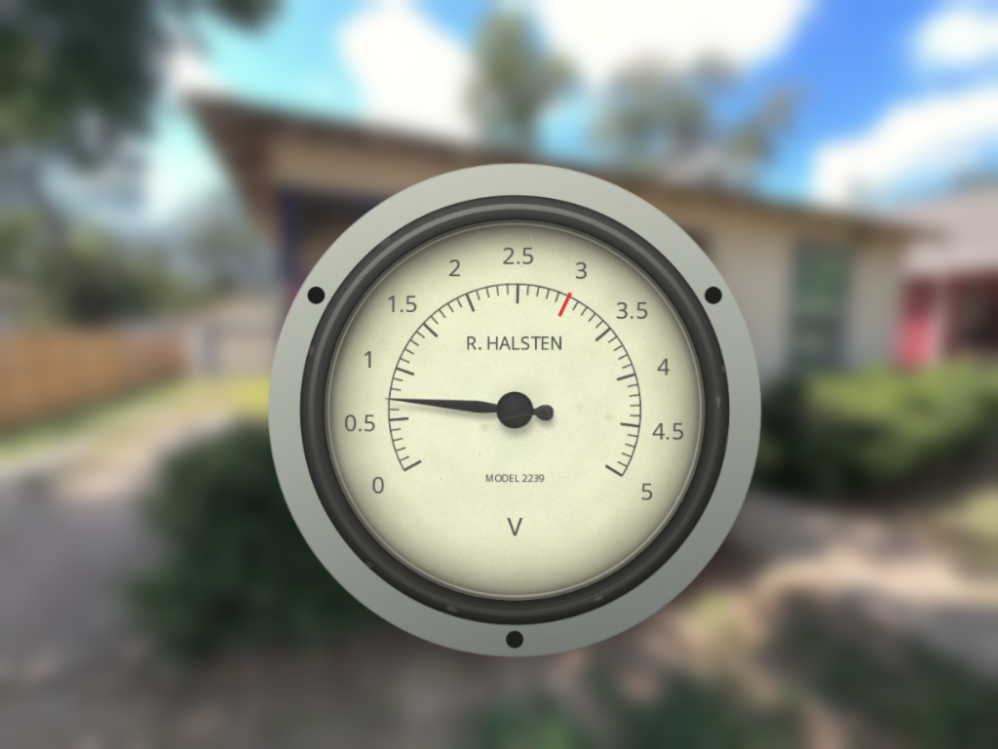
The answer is **0.7** V
